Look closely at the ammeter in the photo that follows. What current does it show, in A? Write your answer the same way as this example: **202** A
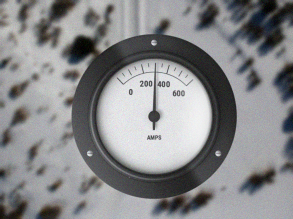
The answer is **300** A
